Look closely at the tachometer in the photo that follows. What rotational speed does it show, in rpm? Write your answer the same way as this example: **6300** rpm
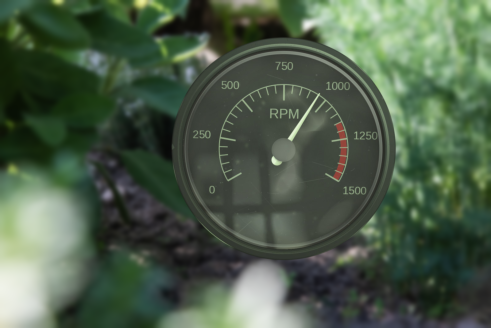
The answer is **950** rpm
